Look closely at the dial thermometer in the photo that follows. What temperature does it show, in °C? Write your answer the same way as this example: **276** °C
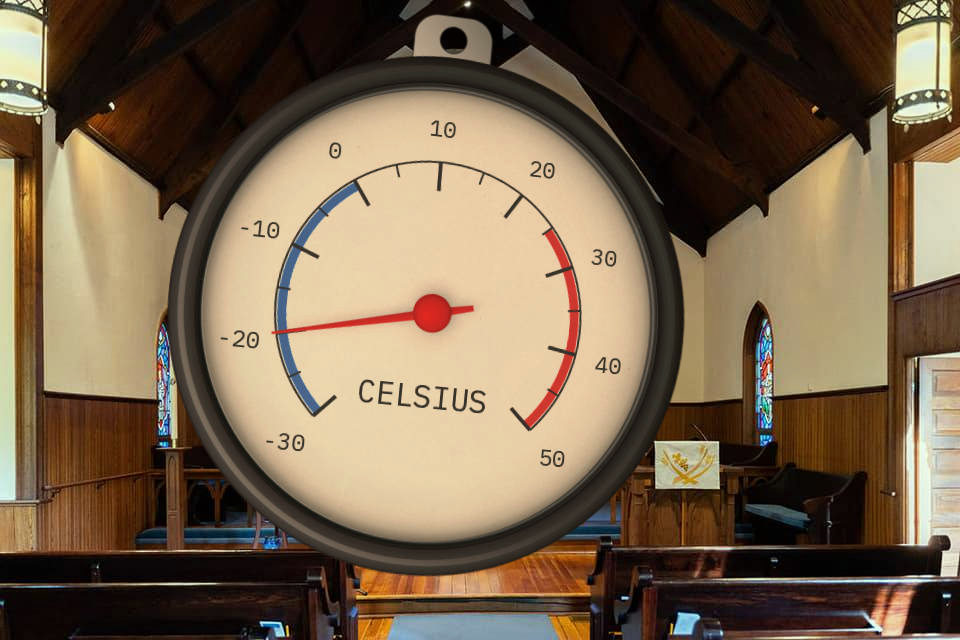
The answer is **-20** °C
